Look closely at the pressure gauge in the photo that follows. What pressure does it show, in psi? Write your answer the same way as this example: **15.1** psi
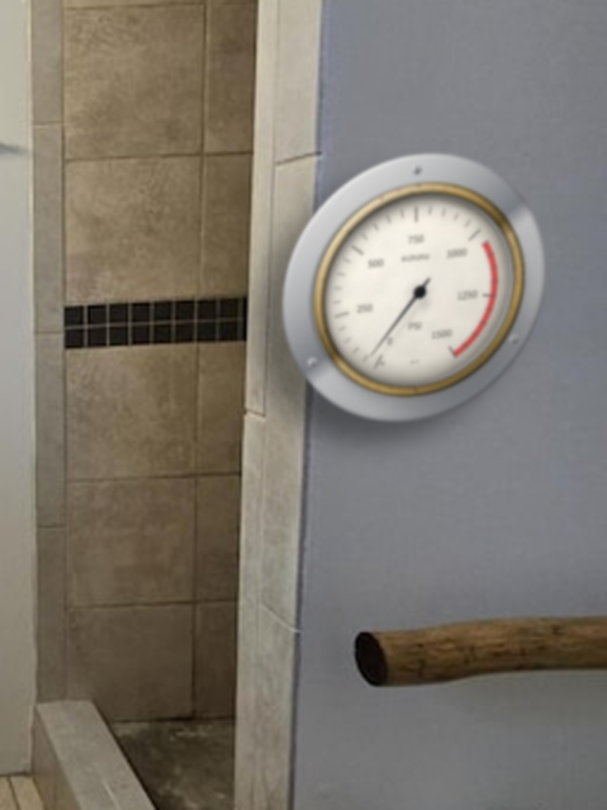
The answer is **50** psi
